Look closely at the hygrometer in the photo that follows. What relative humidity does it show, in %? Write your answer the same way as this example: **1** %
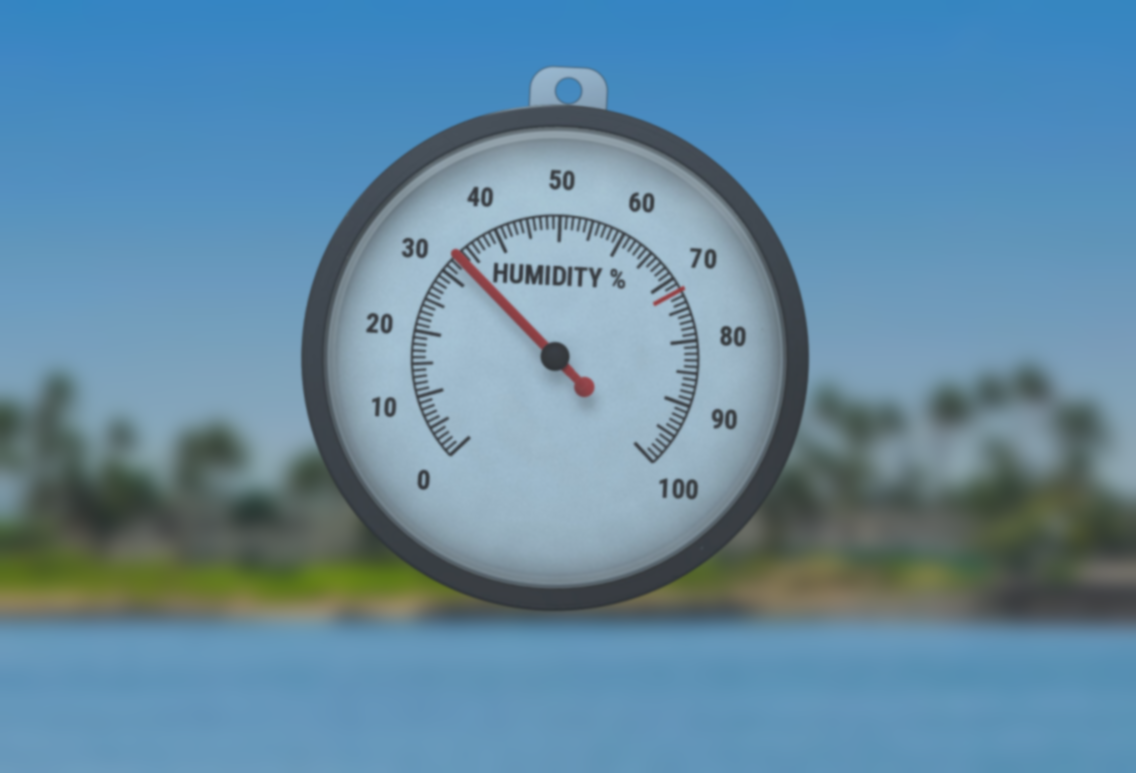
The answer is **33** %
